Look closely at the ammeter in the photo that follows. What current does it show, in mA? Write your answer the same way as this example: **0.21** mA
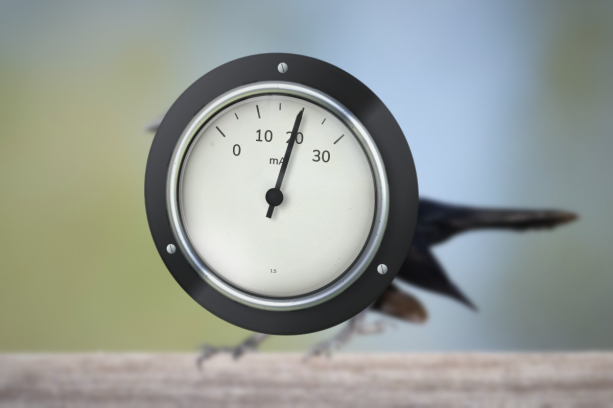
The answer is **20** mA
